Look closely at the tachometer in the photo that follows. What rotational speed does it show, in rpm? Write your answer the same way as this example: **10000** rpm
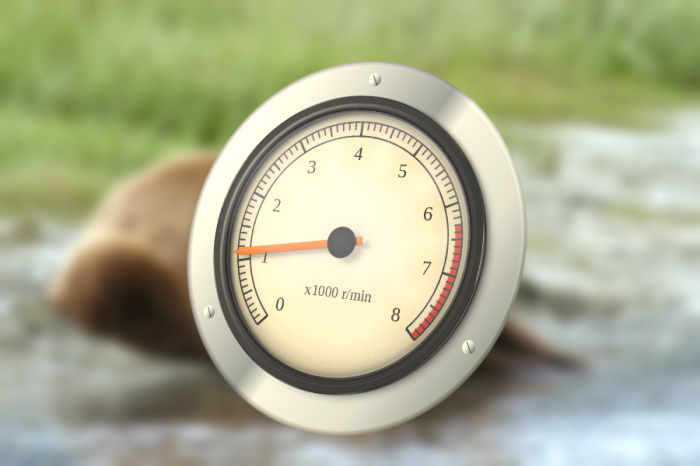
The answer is **1100** rpm
